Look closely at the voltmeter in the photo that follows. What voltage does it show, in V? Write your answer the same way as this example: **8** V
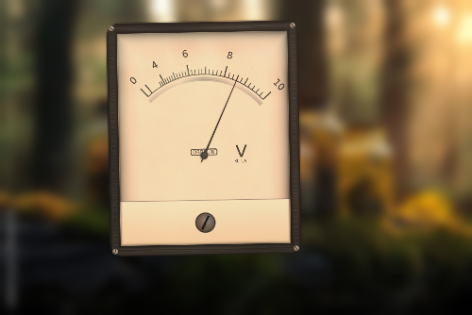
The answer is **8.6** V
